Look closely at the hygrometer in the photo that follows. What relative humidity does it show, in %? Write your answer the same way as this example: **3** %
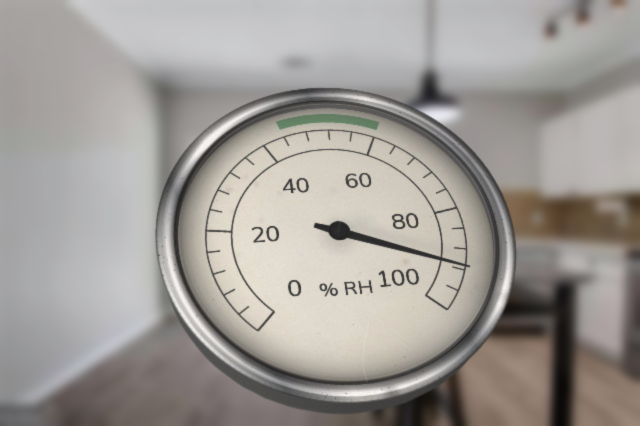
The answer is **92** %
